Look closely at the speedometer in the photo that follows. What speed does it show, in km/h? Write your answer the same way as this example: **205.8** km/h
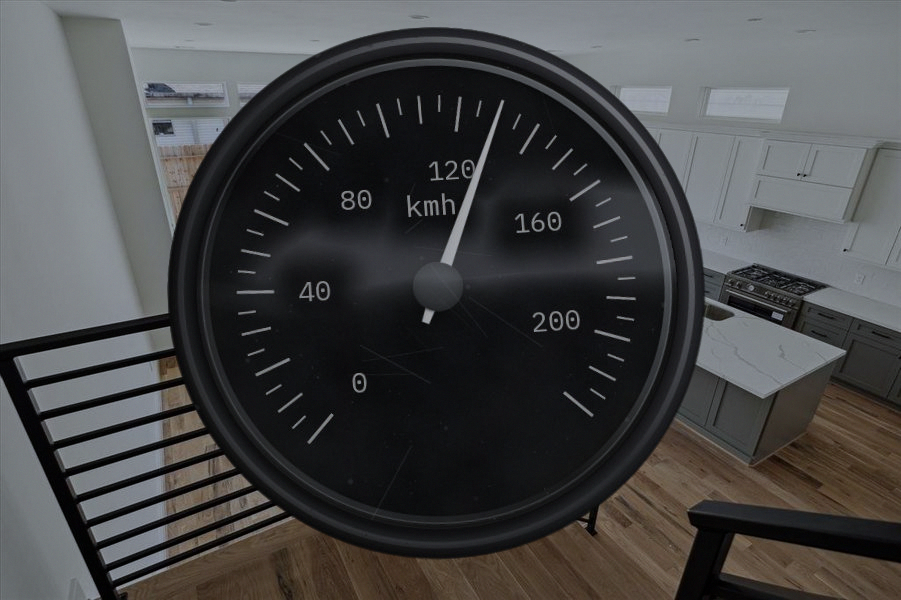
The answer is **130** km/h
